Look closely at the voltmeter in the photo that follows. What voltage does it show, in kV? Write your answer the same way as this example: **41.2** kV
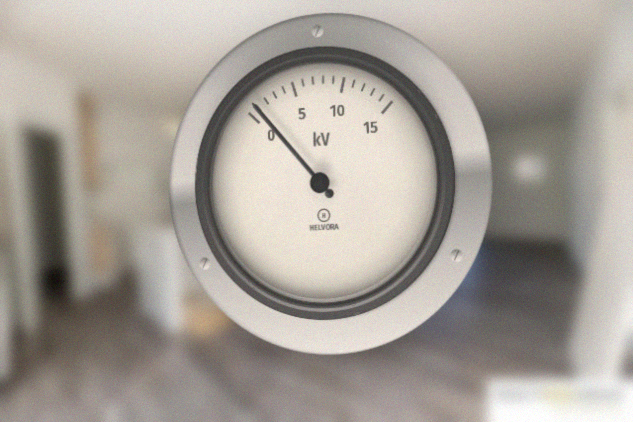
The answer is **1** kV
